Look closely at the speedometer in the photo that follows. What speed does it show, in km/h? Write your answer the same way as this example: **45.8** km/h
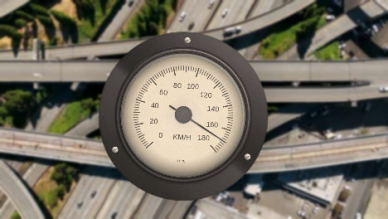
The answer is **170** km/h
